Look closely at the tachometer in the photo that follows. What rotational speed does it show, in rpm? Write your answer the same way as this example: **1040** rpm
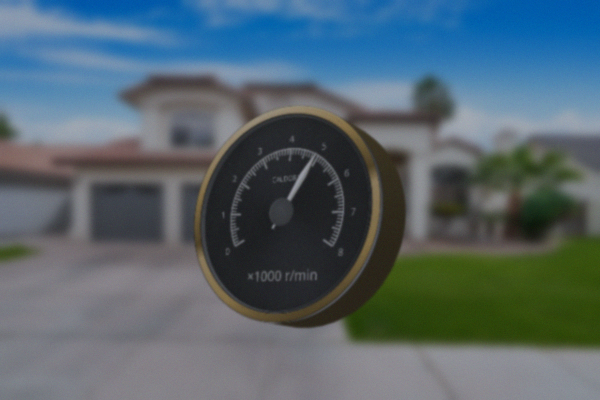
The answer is **5000** rpm
